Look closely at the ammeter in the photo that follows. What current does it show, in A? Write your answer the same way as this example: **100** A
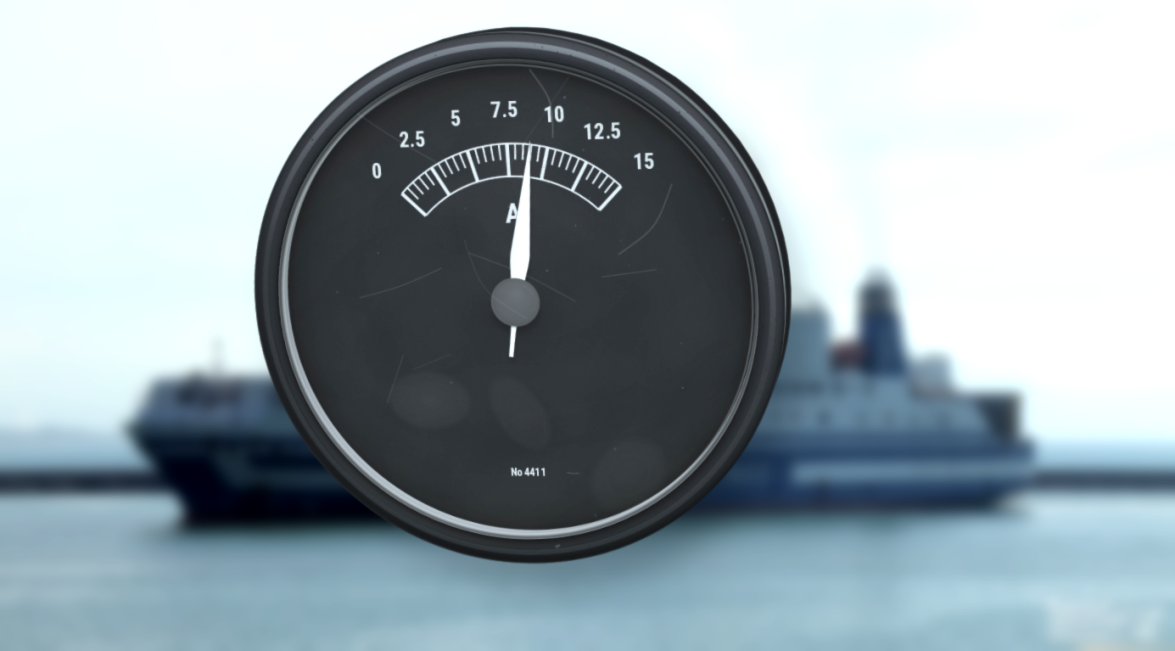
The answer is **9** A
